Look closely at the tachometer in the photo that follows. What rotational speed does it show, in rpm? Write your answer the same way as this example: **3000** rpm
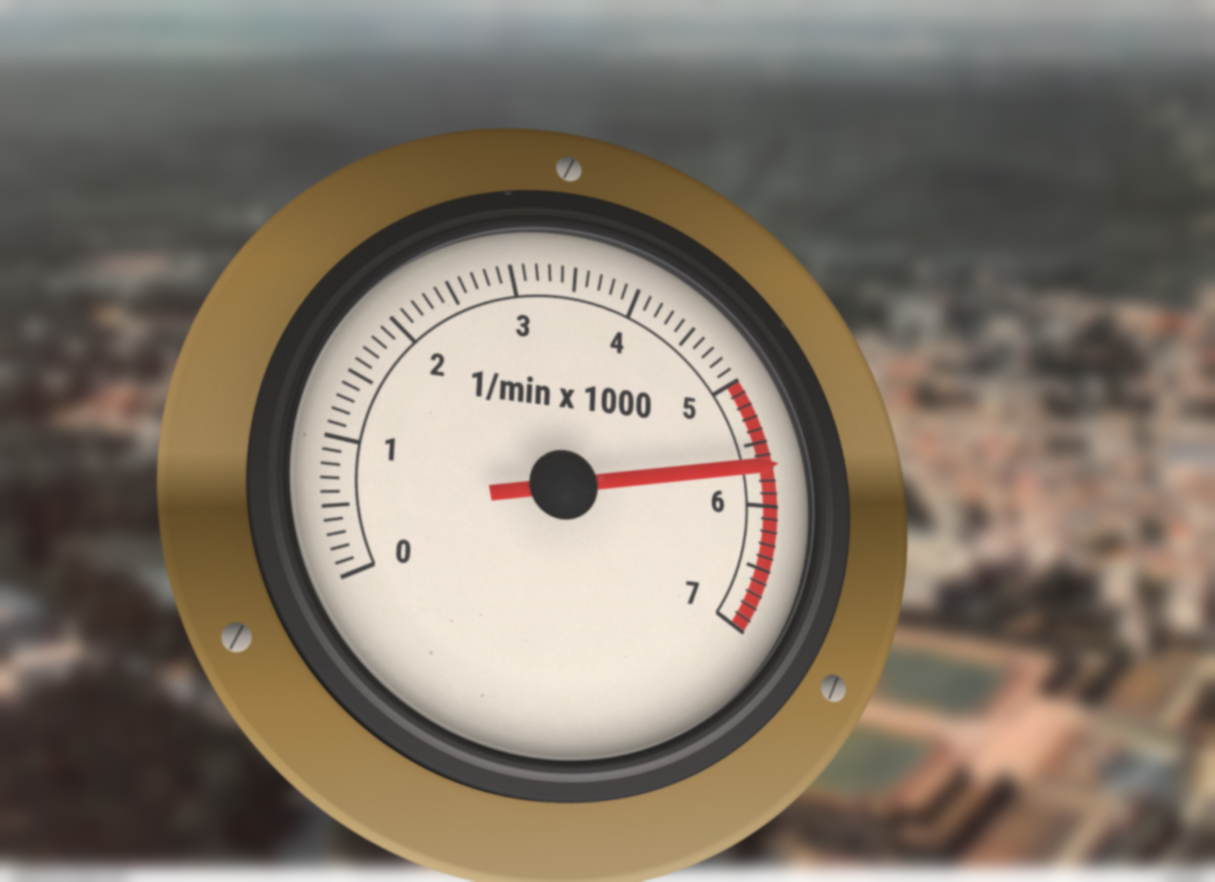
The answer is **5700** rpm
